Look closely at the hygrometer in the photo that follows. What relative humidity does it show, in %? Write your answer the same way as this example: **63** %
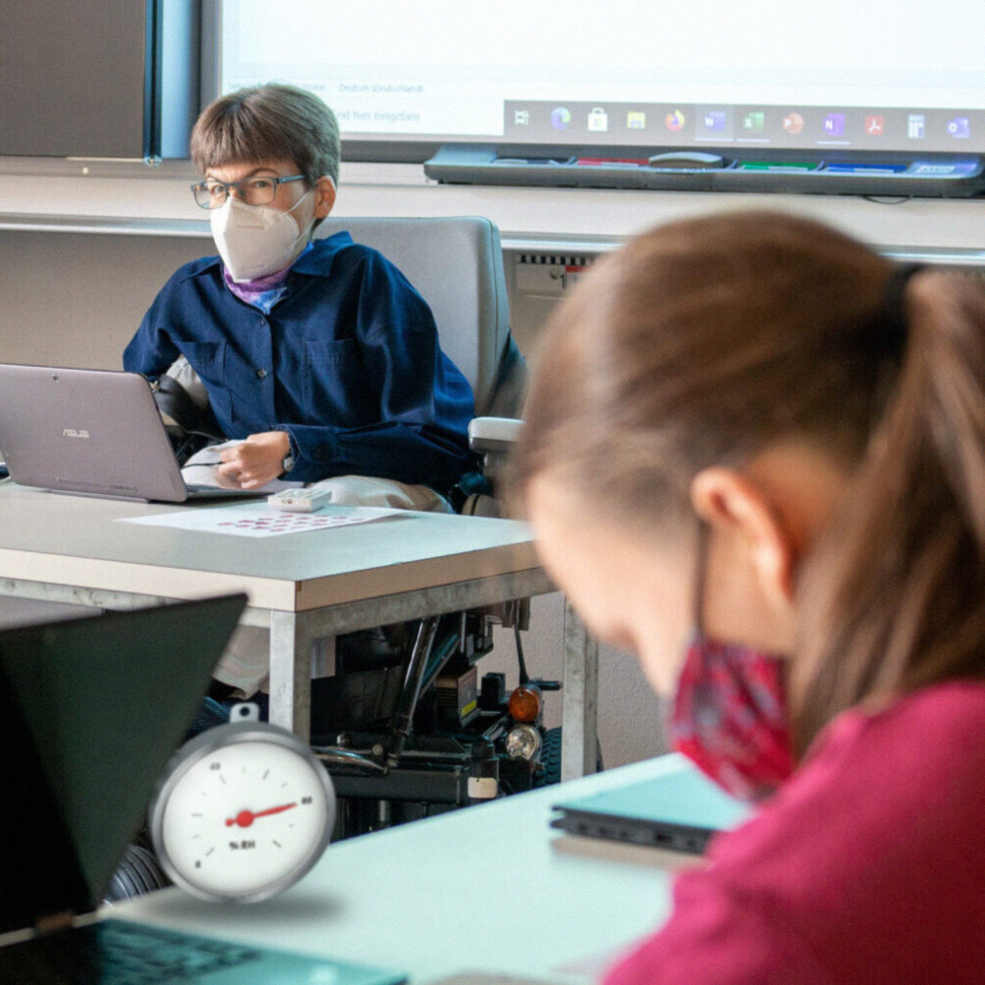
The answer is **80** %
